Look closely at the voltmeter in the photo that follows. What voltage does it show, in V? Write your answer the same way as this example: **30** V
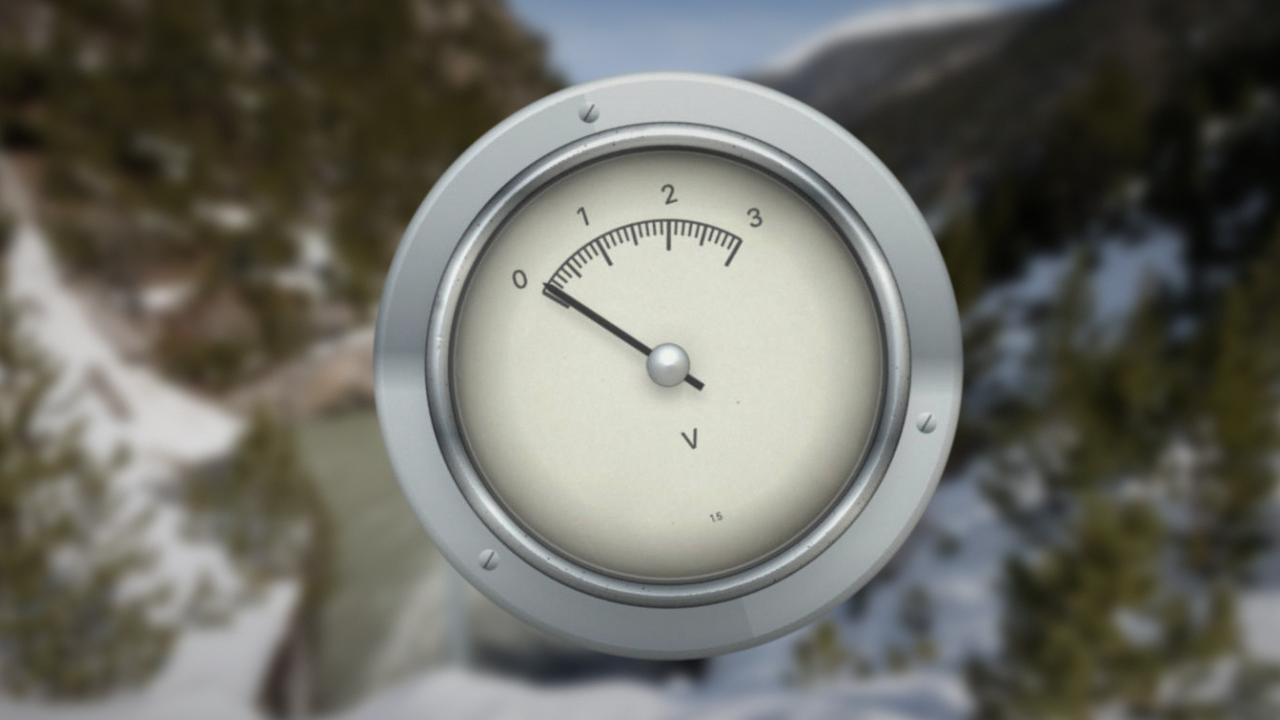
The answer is **0.1** V
